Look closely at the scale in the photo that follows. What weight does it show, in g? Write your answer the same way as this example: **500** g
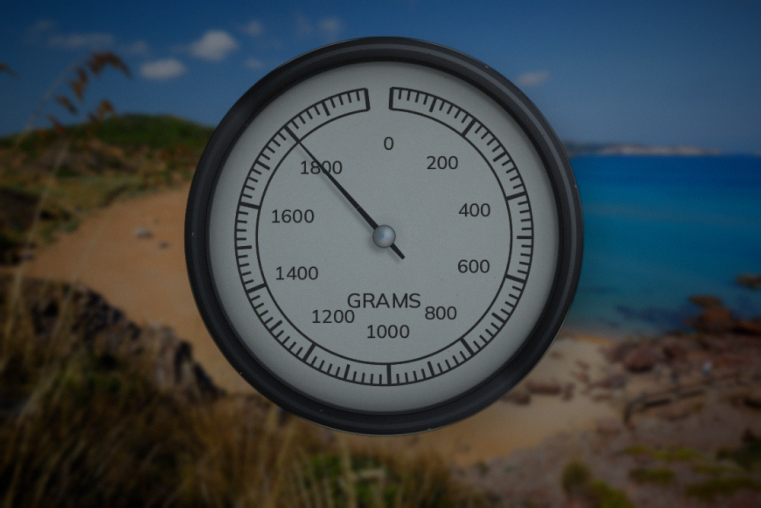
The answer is **1800** g
